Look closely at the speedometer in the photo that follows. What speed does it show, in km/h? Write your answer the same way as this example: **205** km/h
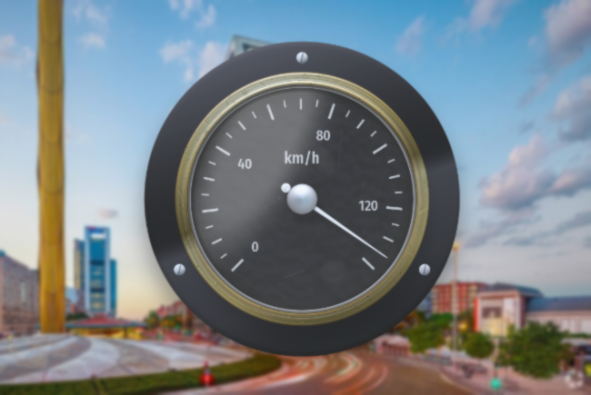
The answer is **135** km/h
